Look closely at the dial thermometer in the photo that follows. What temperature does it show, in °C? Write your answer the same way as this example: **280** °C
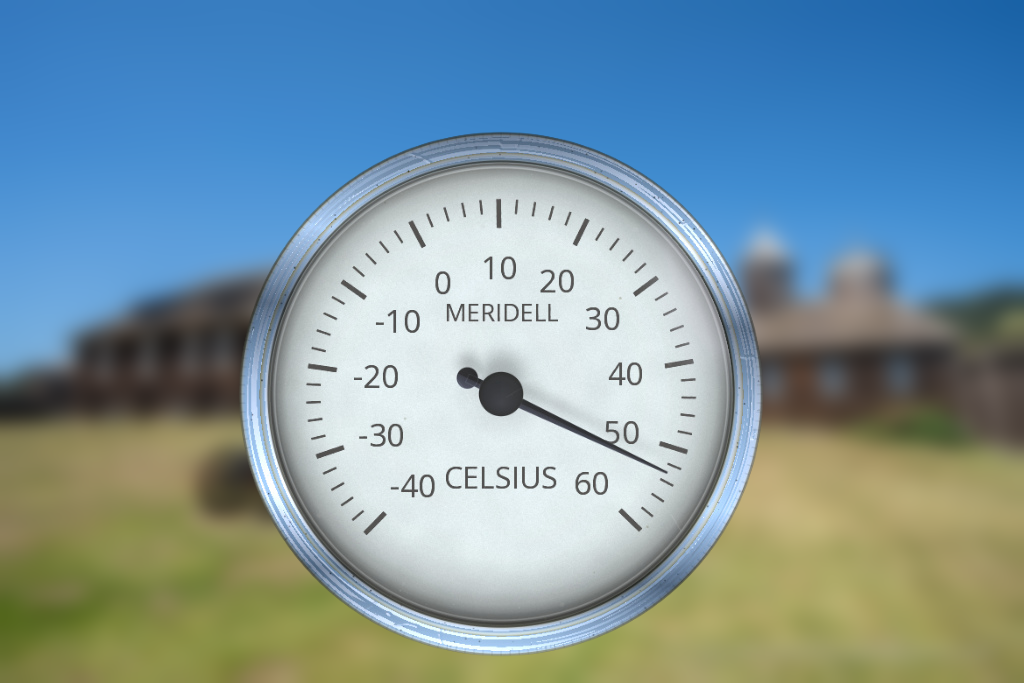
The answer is **53** °C
